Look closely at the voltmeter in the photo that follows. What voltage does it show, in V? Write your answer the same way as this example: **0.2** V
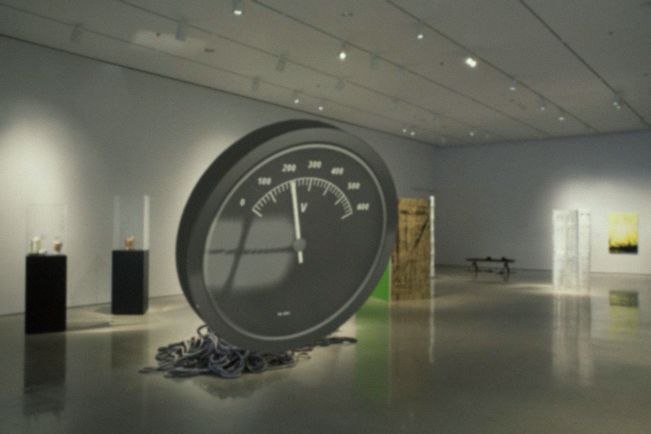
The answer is **200** V
